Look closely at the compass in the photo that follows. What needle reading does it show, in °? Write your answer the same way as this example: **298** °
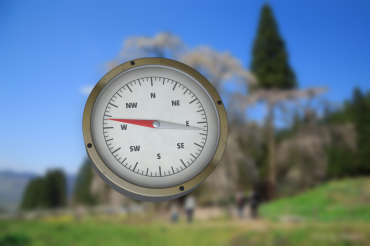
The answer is **280** °
